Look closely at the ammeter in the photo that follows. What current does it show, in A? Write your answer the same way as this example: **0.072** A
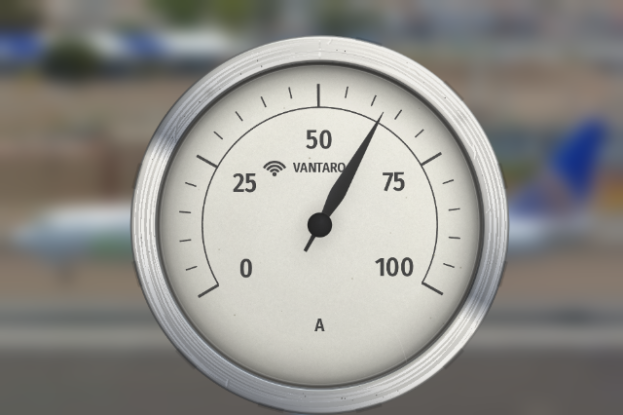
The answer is **62.5** A
